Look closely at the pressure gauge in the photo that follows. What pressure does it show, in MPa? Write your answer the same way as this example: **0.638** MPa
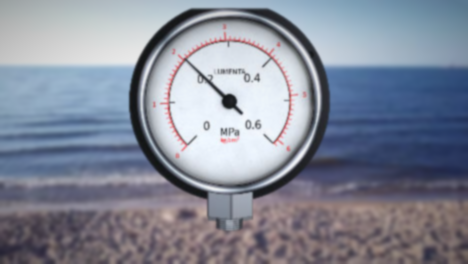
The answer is **0.2** MPa
